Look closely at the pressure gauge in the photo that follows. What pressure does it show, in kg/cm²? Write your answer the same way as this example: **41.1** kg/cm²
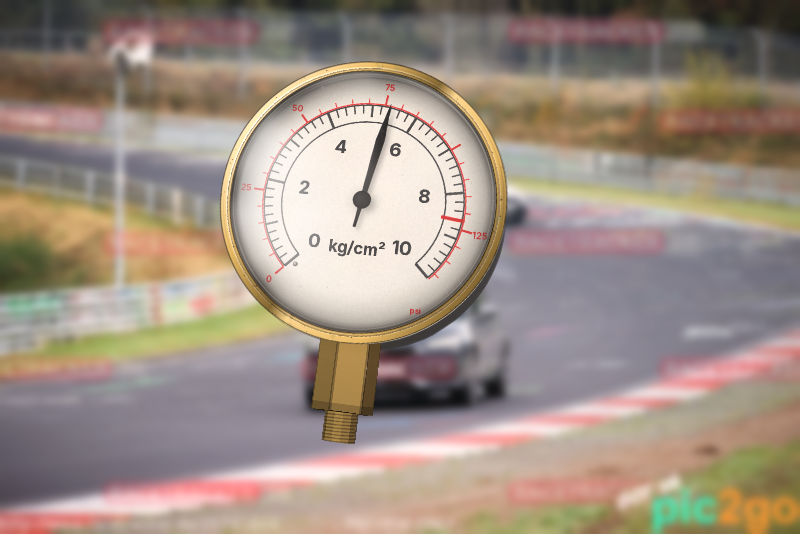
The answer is **5.4** kg/cm²
